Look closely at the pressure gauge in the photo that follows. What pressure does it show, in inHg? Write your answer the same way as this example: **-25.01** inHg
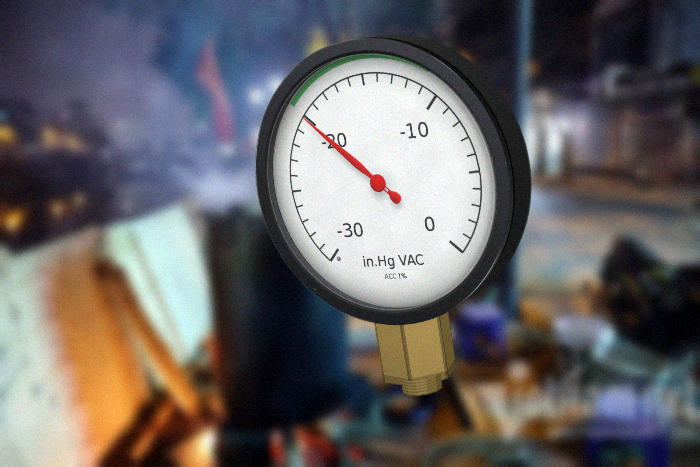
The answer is **-20** inHg
